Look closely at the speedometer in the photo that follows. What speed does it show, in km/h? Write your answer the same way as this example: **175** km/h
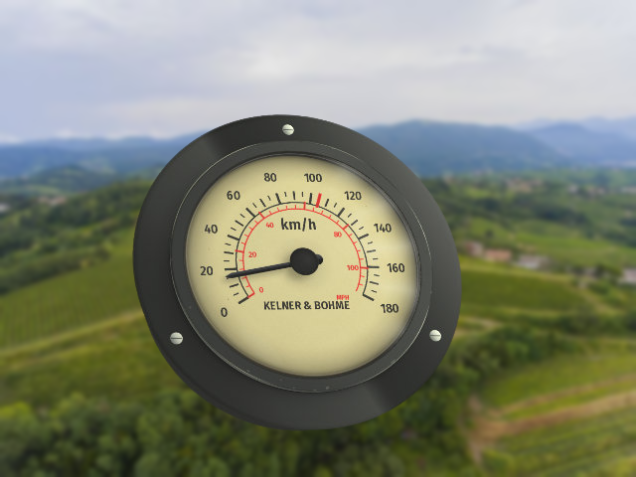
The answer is **15** km/h
